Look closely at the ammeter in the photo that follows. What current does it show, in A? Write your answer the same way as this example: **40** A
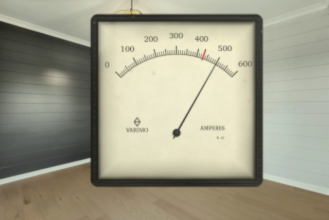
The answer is **500** A
